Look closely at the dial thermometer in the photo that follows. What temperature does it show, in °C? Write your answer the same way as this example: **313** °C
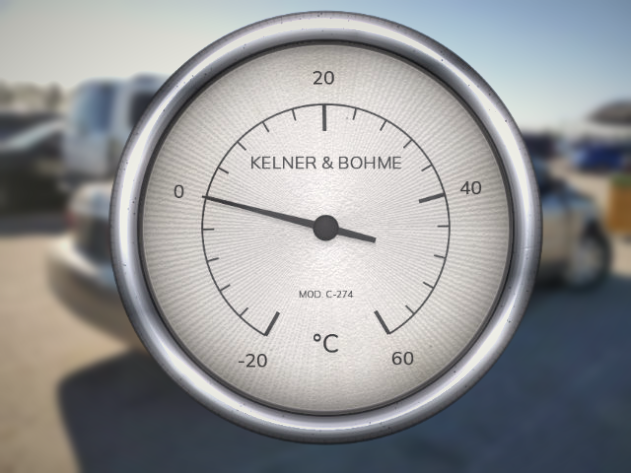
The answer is **0** °C
